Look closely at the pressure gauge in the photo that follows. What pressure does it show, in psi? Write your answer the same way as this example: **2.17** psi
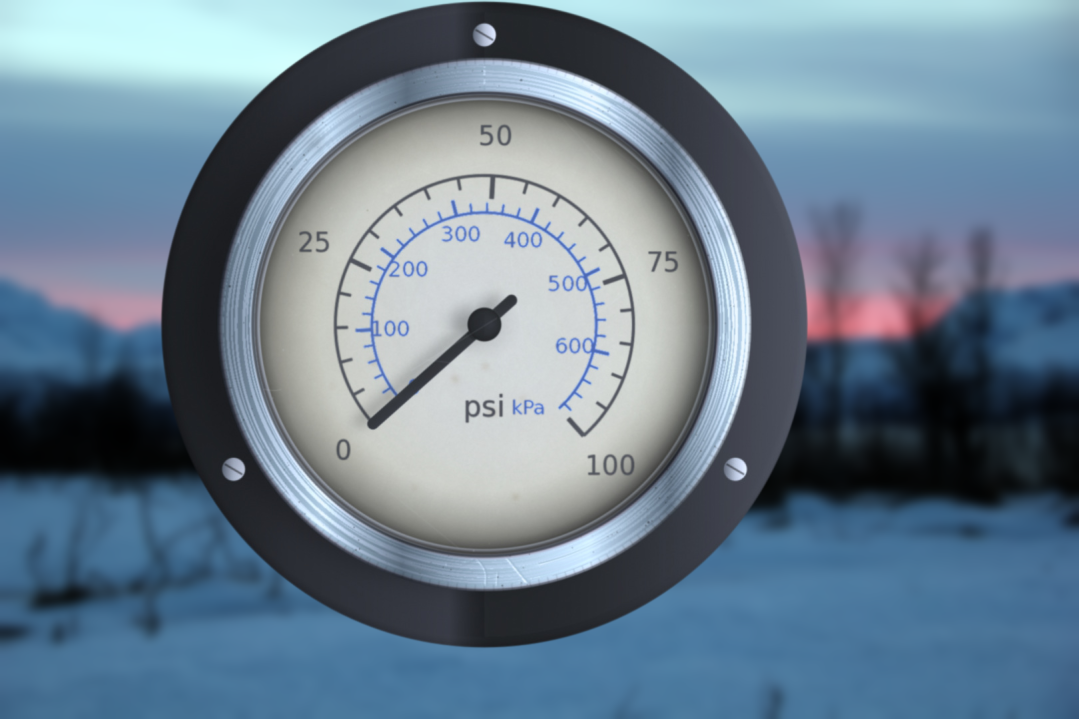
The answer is **0** psi
